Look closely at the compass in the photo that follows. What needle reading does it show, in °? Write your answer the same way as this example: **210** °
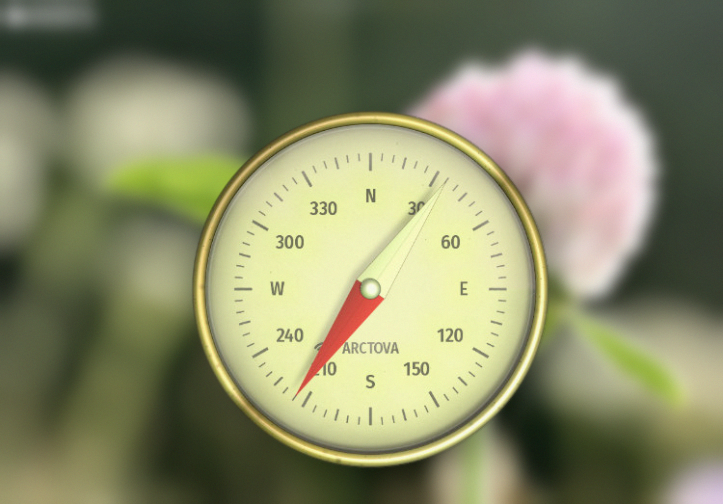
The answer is **215** °
